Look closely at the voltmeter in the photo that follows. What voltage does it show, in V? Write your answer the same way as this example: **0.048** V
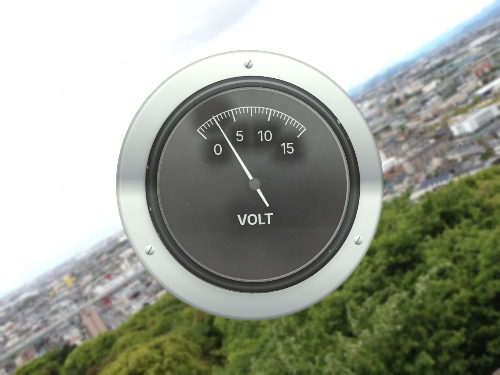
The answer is **2.5** V
